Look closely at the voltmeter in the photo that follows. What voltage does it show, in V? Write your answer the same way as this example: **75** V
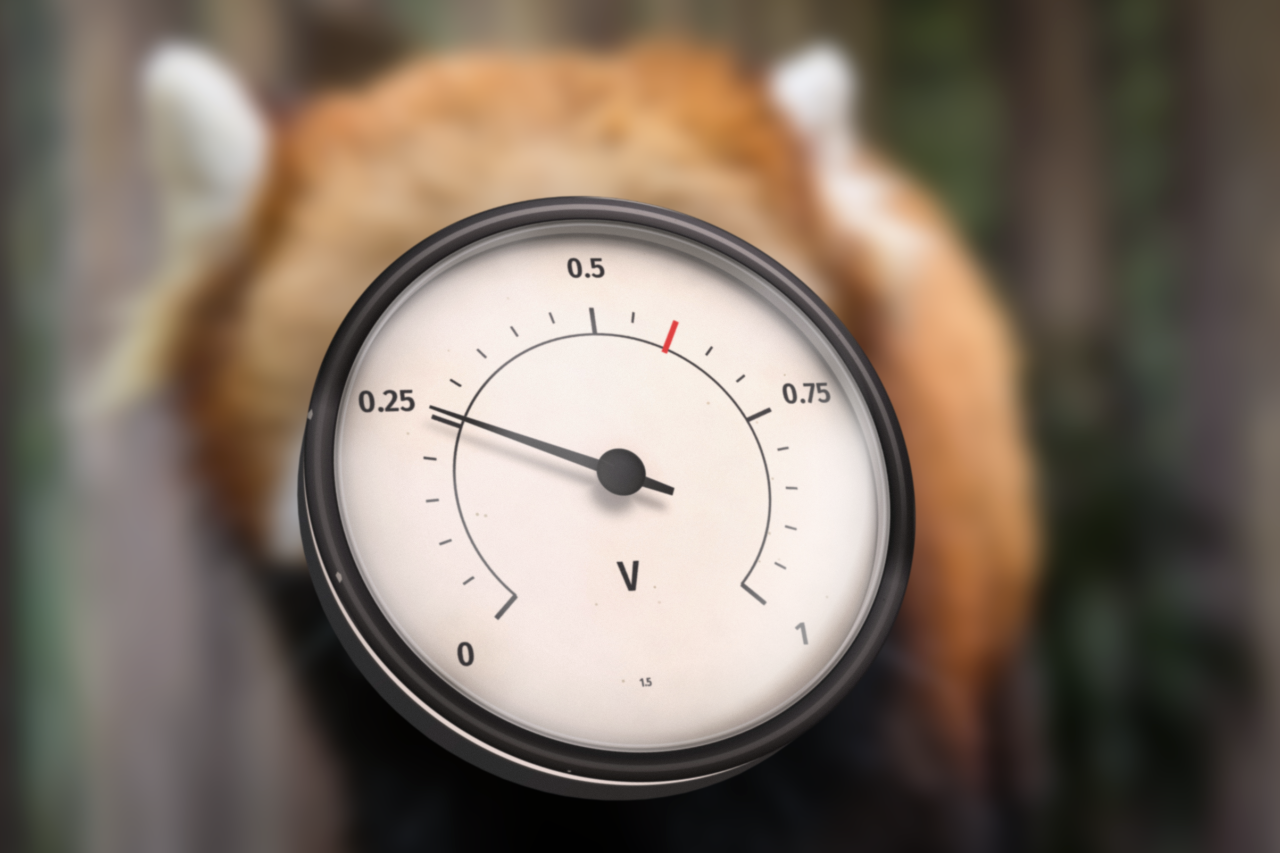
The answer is **0.25** V
